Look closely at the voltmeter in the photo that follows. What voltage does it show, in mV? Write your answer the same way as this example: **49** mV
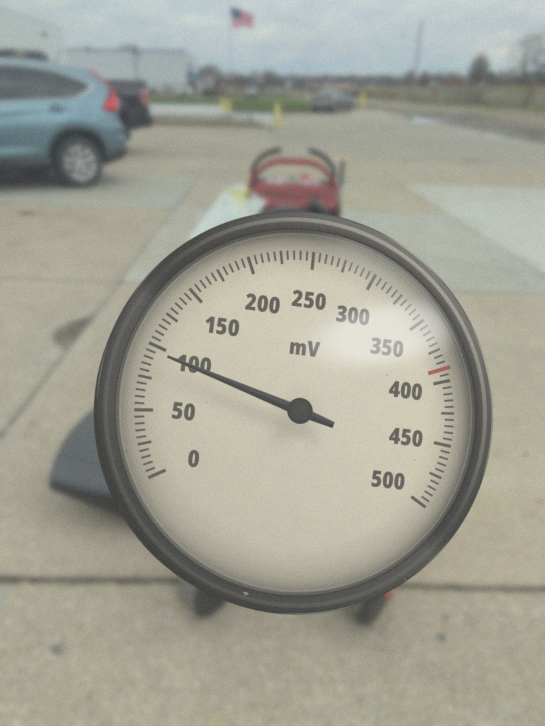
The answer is **95** mV
